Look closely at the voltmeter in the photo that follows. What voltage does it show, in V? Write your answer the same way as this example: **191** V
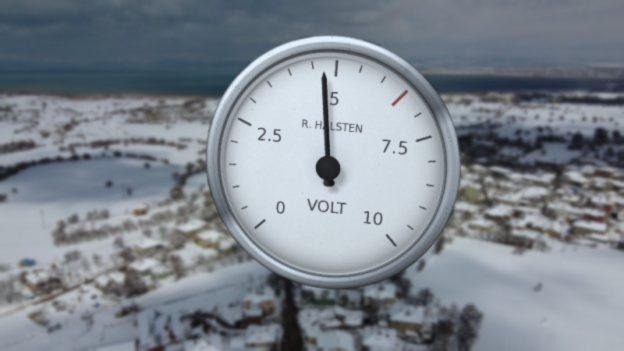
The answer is **4.75** V
